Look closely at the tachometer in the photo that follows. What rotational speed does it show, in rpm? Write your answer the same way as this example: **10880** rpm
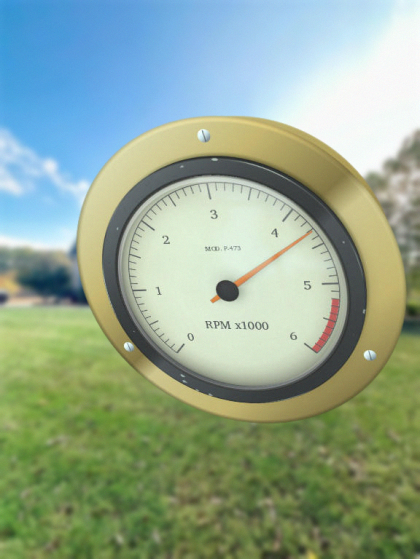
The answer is **4300** rpm
